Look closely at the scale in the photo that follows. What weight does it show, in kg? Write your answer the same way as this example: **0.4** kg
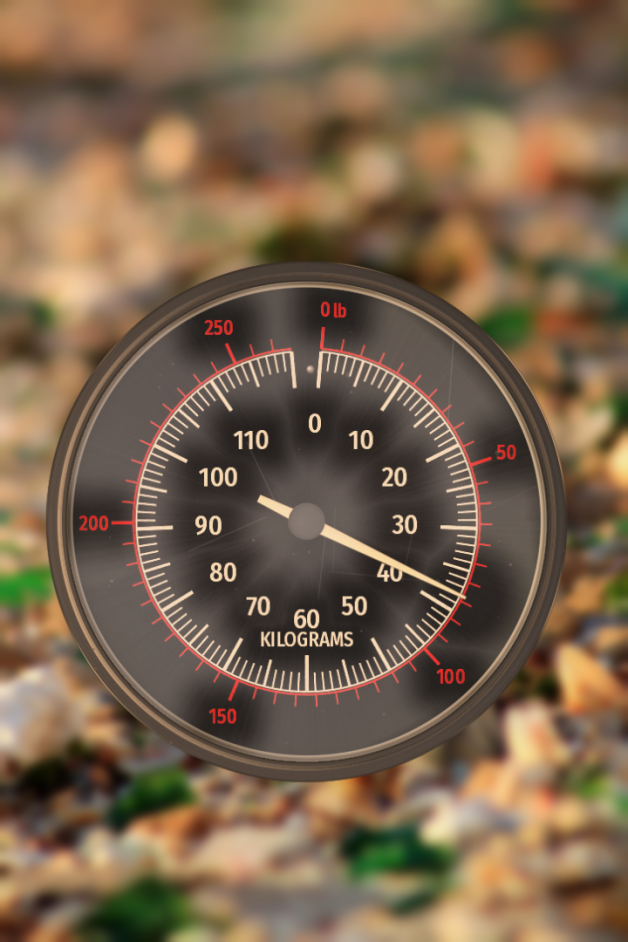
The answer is **38** kg
